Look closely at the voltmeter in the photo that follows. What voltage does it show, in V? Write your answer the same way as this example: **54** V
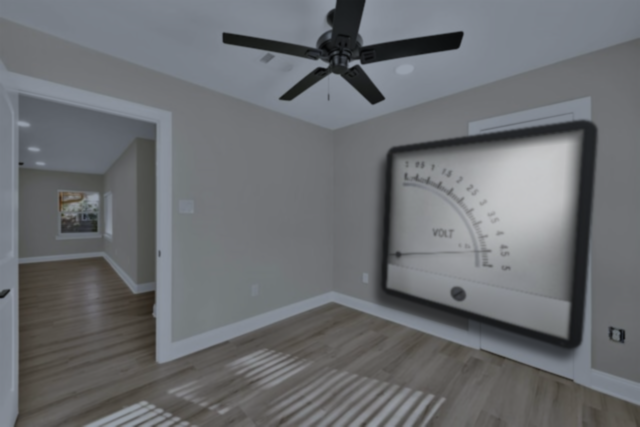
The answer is **4.5** V
